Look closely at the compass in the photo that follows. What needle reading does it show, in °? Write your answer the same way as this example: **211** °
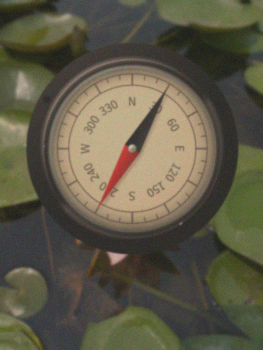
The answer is **210** °
